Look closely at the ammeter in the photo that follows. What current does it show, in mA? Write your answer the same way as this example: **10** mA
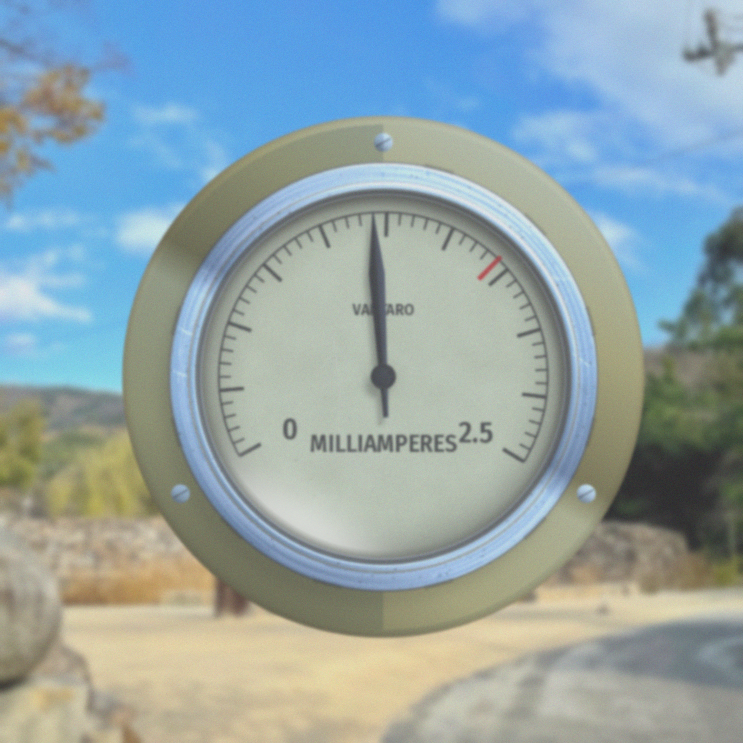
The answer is **1.2** mA
